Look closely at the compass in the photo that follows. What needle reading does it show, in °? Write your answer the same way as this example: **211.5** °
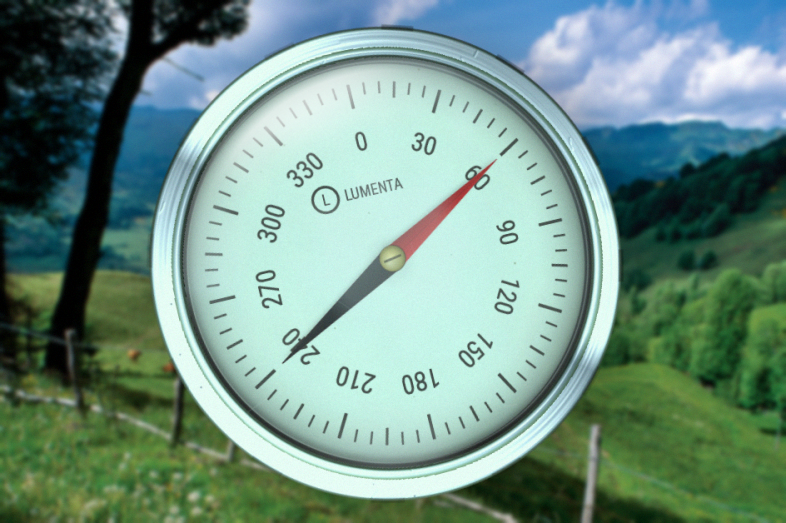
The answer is **60** °
